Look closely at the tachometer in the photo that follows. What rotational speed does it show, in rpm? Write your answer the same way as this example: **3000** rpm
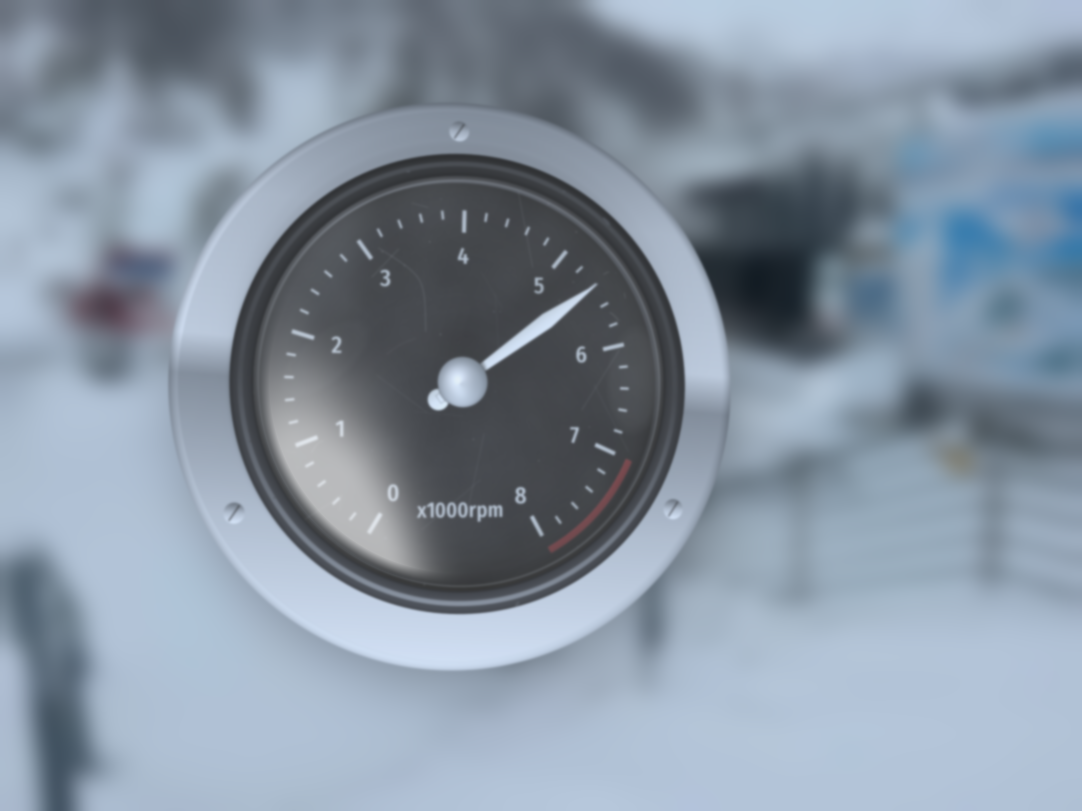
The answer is **5400** rpm
